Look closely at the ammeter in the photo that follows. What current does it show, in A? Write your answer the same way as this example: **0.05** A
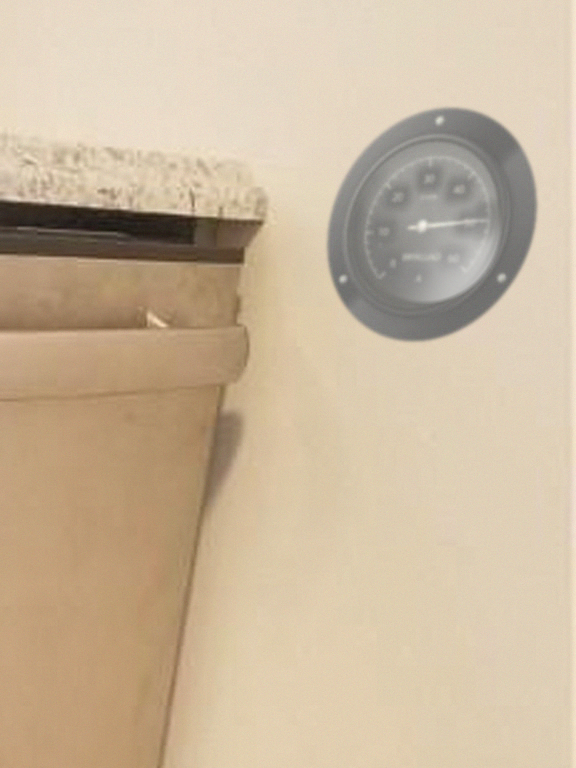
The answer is **50** A
